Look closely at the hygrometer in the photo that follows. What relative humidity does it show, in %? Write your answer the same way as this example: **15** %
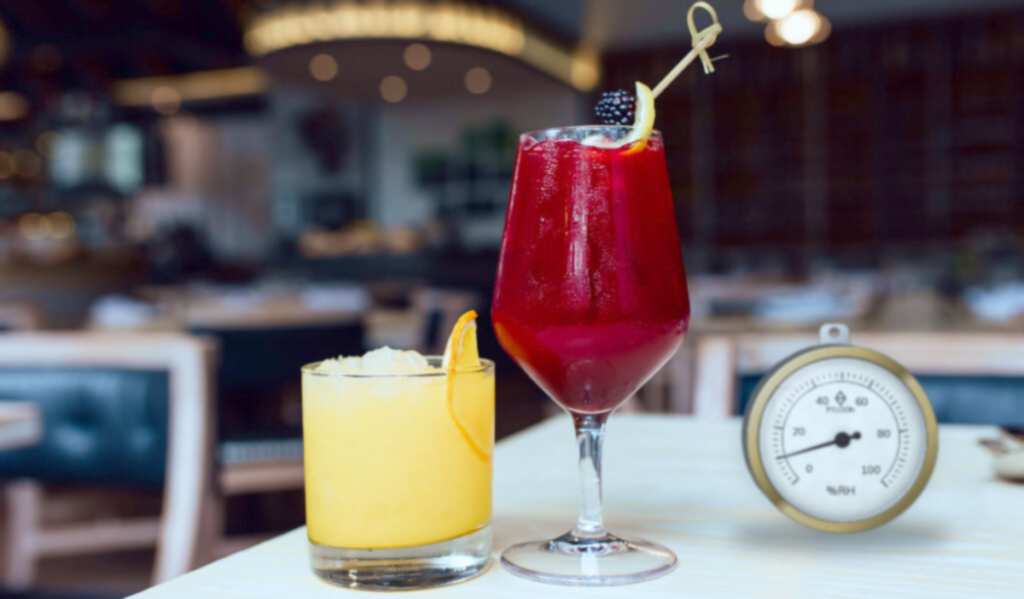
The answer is **10** %
